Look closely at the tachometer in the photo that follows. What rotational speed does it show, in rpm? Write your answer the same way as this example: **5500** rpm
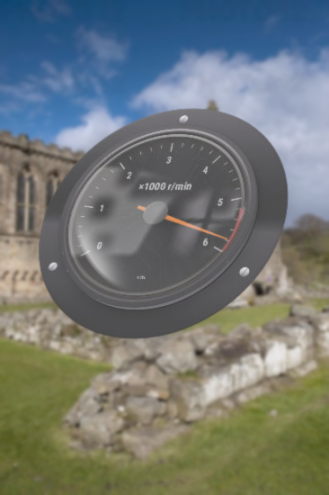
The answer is **5800** rpm
